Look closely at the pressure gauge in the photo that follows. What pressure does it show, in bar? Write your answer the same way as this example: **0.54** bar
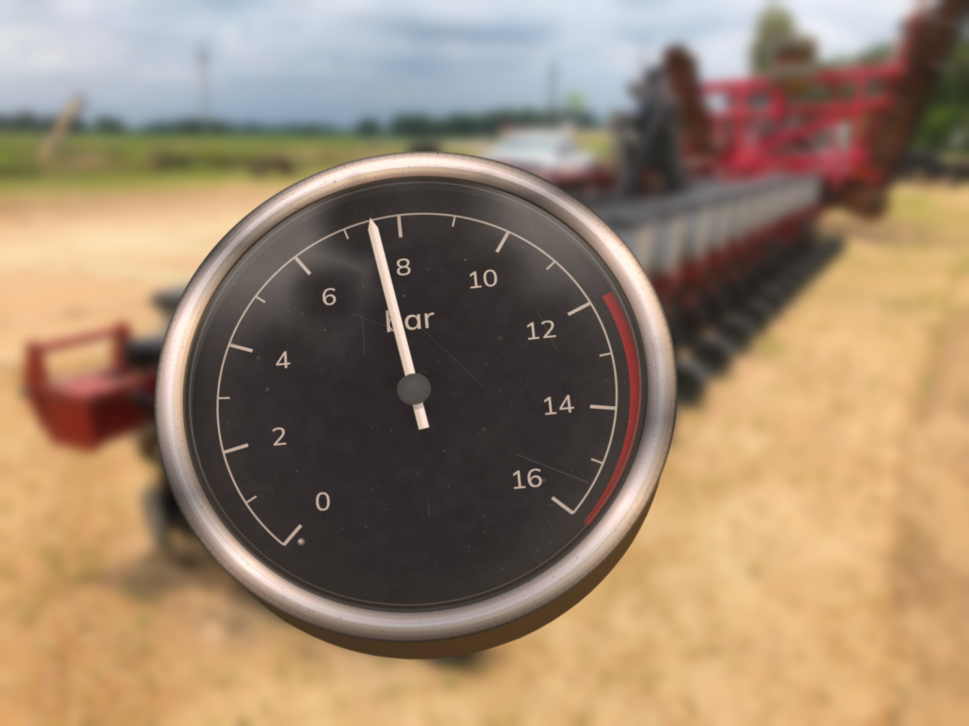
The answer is **7.5** bar
